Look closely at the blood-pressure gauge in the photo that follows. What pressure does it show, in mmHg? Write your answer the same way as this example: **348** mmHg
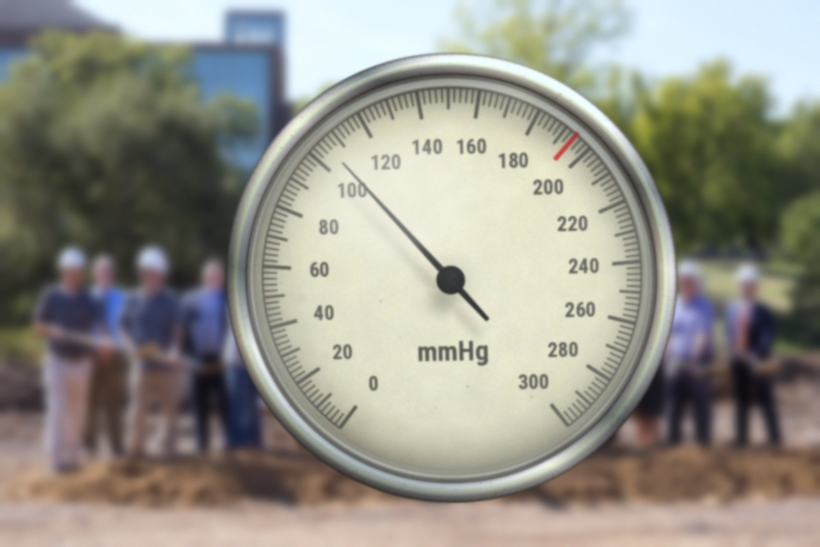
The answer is **106** mmHg
